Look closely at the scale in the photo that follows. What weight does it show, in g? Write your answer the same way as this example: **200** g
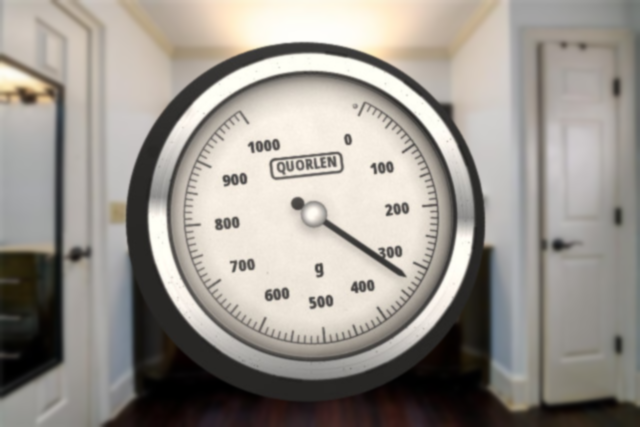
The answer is **330** g
